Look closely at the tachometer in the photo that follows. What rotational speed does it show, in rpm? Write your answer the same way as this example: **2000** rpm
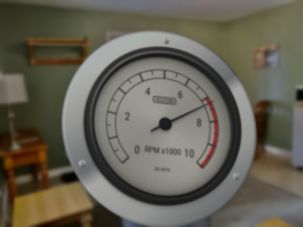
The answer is **7250** rpm
